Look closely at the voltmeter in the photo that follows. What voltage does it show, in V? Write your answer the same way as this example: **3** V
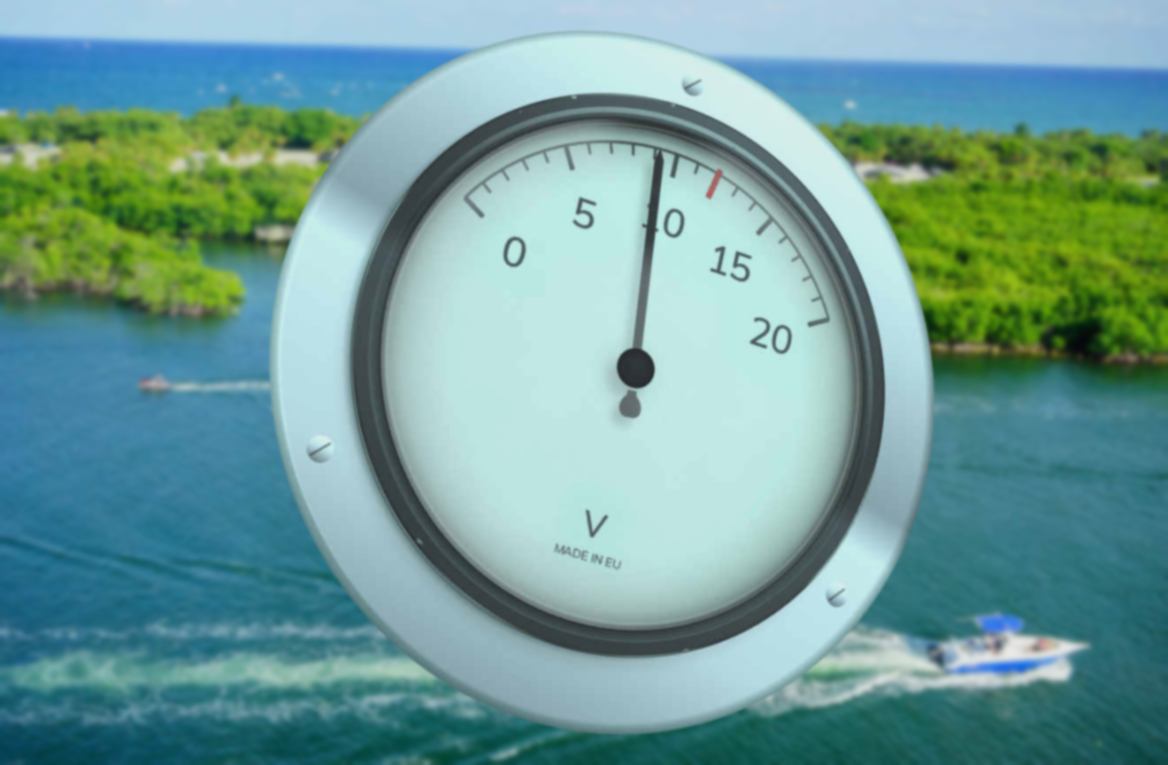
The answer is **9** V
